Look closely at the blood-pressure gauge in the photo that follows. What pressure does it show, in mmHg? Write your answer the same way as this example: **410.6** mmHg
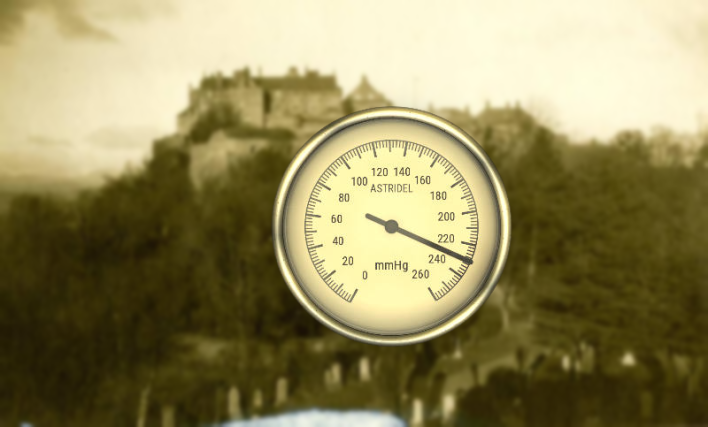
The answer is **230** mmHg
